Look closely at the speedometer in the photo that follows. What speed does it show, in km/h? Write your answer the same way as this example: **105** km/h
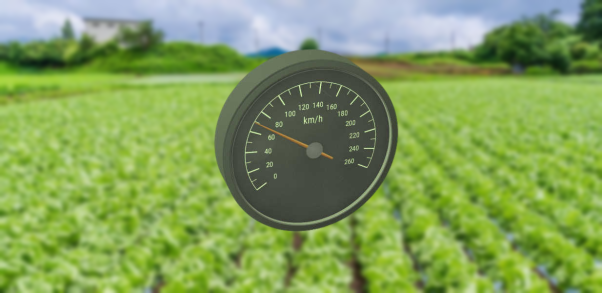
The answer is **70** km/h
